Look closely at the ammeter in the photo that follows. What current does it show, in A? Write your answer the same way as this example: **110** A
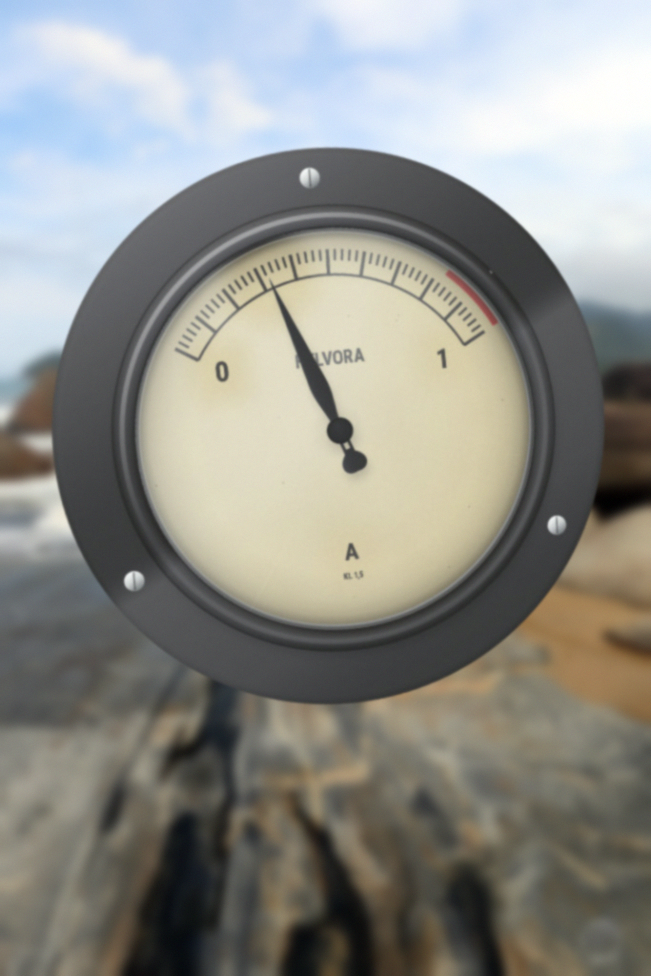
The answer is **0.32** A
